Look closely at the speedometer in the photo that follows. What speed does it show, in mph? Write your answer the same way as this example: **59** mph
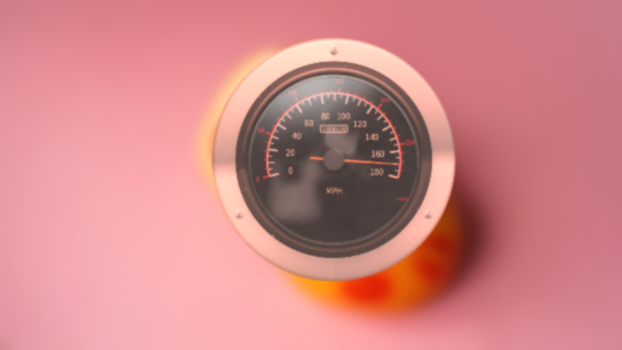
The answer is **170** mph
